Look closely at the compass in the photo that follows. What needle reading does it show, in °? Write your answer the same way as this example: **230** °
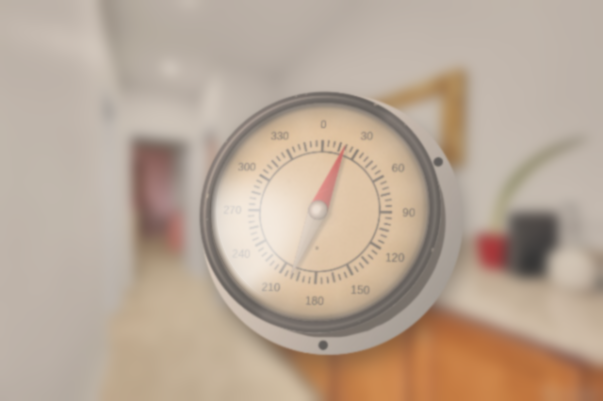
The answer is **20** °
